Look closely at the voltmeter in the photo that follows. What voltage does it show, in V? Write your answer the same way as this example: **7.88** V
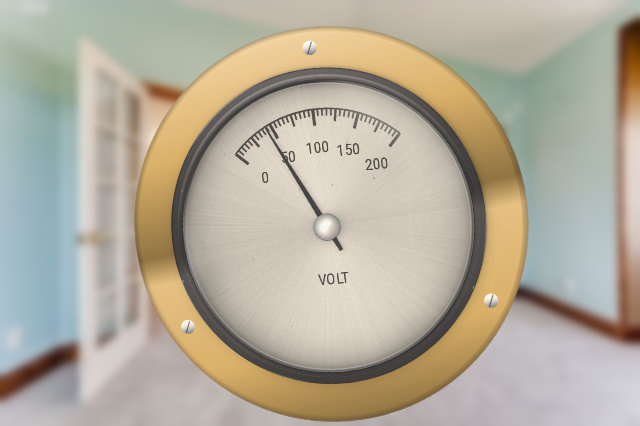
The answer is **45** V
